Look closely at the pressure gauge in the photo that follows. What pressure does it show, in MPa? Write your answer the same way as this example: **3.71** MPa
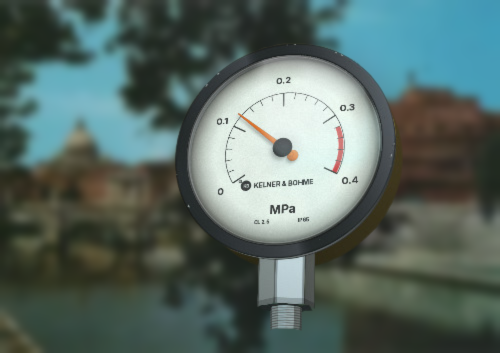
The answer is **0.12** MPa
